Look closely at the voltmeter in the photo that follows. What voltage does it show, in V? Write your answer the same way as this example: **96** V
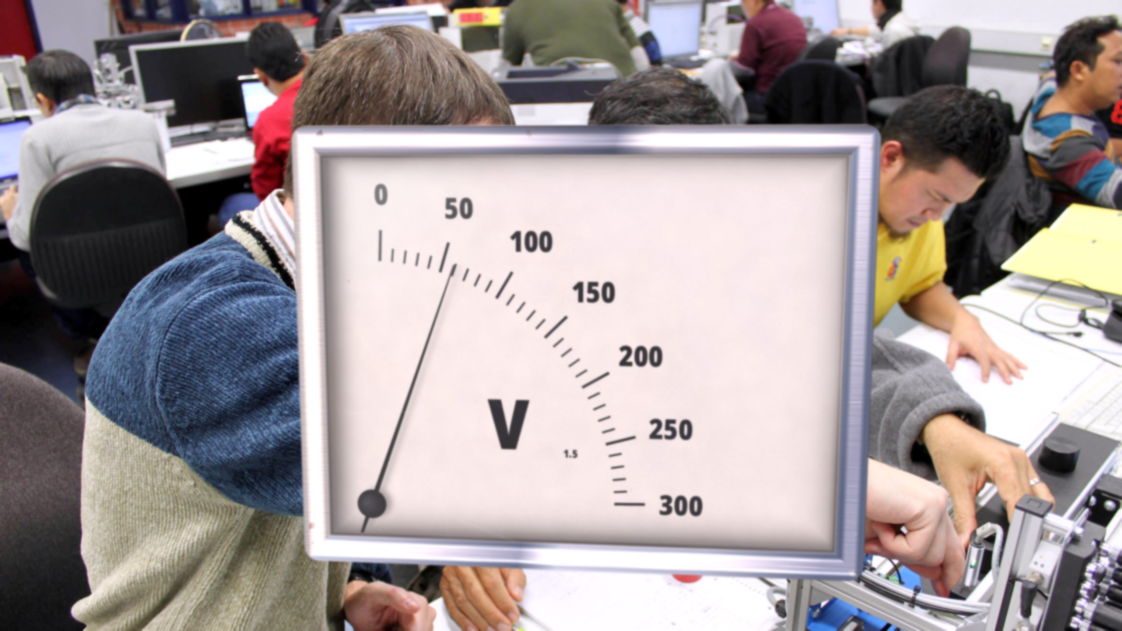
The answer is **60** V
